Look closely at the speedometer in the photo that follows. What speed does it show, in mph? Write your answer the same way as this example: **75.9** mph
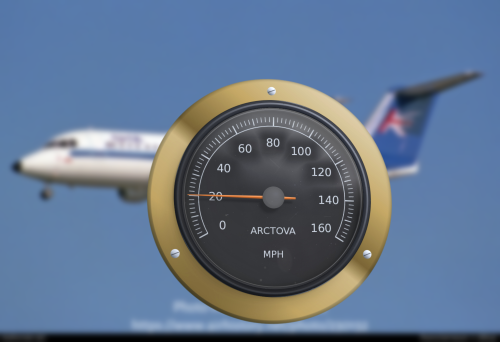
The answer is **20** mph
